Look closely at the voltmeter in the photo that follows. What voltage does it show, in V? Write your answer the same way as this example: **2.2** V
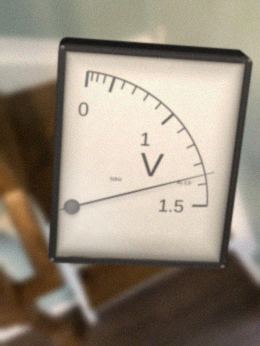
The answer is **1.35** V
